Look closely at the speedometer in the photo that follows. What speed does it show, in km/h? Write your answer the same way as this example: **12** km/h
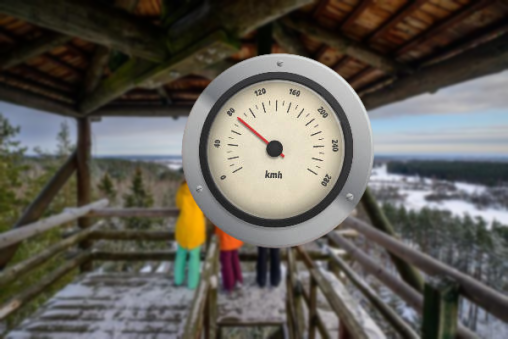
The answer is **80** km/h
